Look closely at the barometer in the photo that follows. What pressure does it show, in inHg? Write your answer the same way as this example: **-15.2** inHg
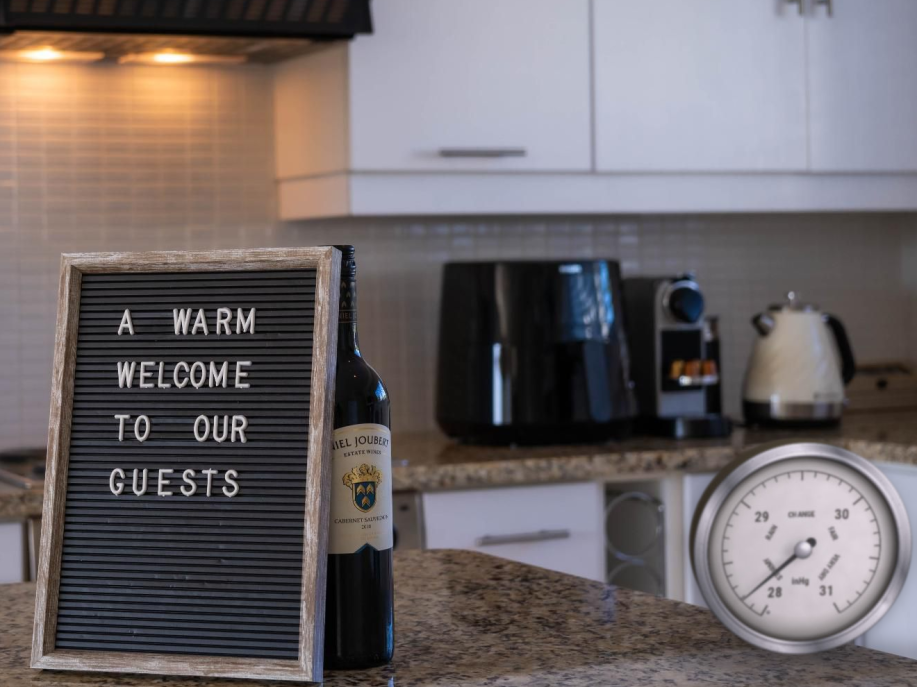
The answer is **28.2** inHg
